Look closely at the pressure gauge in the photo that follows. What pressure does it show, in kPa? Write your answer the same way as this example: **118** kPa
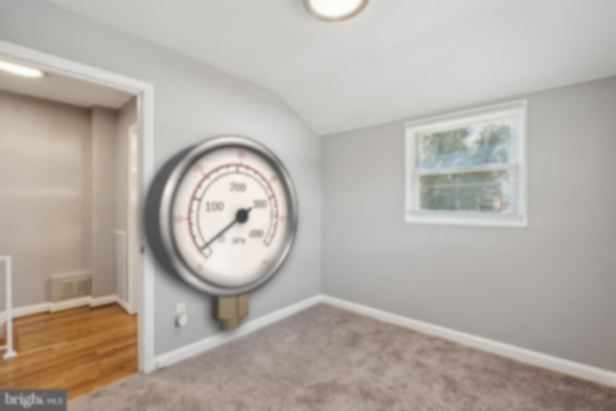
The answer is **20** kPa
